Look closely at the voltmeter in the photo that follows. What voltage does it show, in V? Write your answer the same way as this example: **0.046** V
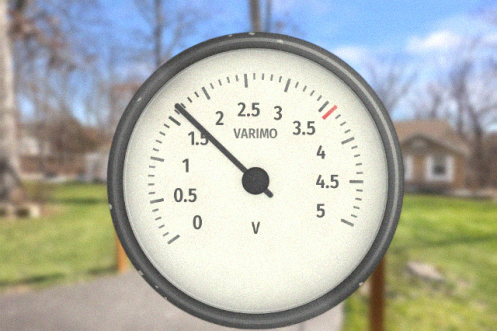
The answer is **1.65** V
